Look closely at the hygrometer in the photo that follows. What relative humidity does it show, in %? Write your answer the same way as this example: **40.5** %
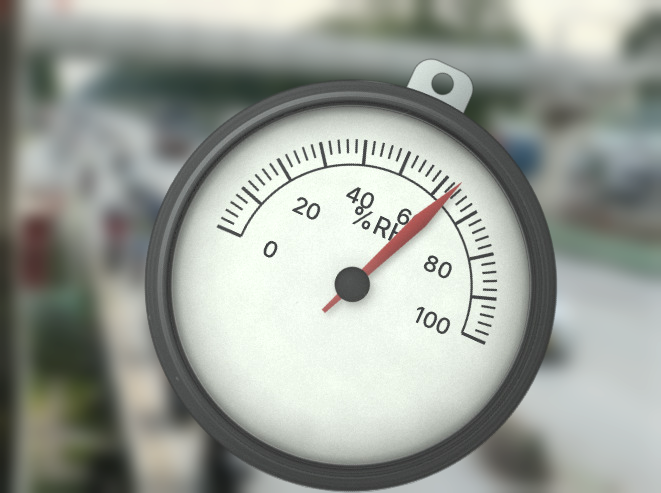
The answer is **63** %
